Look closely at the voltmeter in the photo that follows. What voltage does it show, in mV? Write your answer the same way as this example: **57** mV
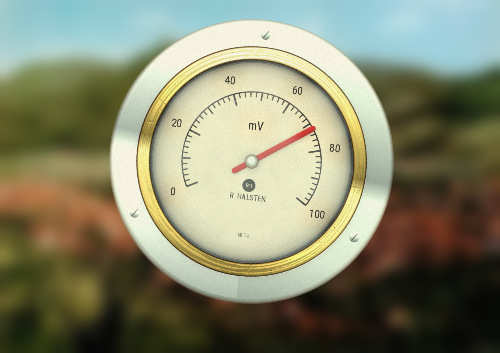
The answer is **72** mV
